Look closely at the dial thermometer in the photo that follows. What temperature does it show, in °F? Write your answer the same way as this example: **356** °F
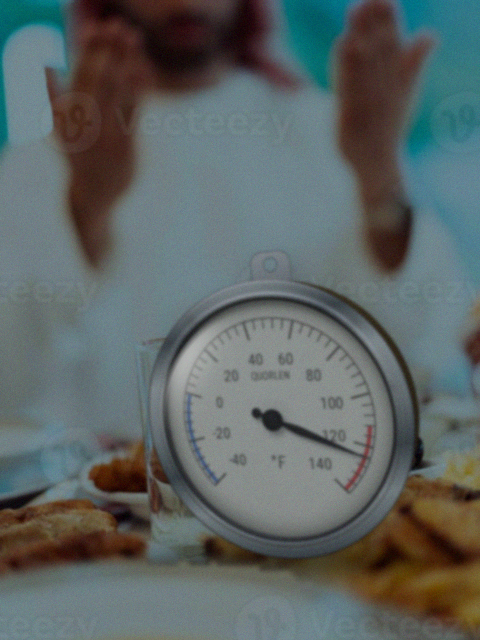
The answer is **124** °F
